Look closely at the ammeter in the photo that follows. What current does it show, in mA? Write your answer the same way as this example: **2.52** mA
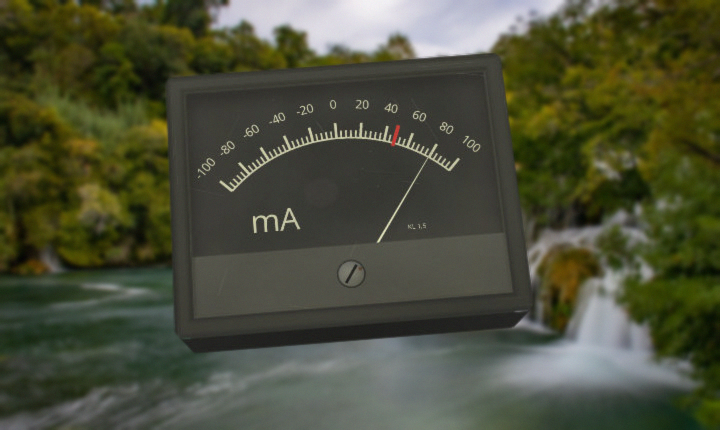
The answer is **80** mA
